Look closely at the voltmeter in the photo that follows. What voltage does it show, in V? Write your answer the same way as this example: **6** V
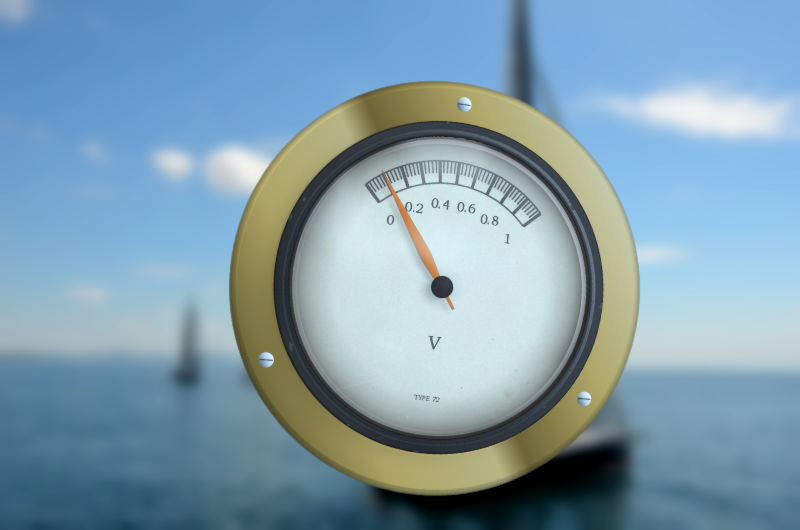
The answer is **0.1** V
